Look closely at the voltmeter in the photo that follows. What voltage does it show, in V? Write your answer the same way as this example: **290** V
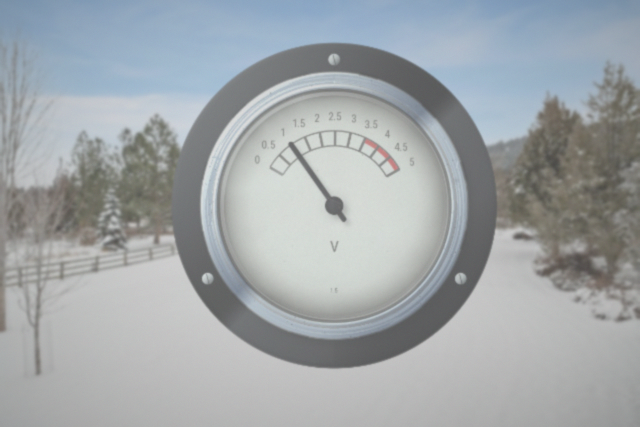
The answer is **1** V
